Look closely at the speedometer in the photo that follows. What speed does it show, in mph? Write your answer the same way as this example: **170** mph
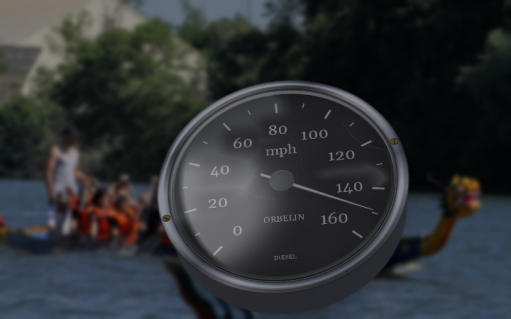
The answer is **150** mph
